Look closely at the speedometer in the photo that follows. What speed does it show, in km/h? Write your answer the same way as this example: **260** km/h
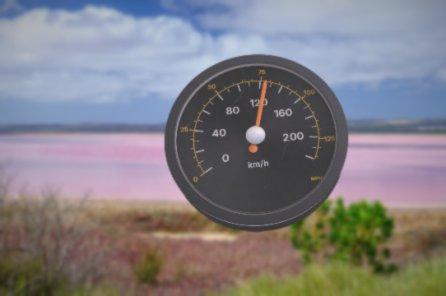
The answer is **125** km/h
